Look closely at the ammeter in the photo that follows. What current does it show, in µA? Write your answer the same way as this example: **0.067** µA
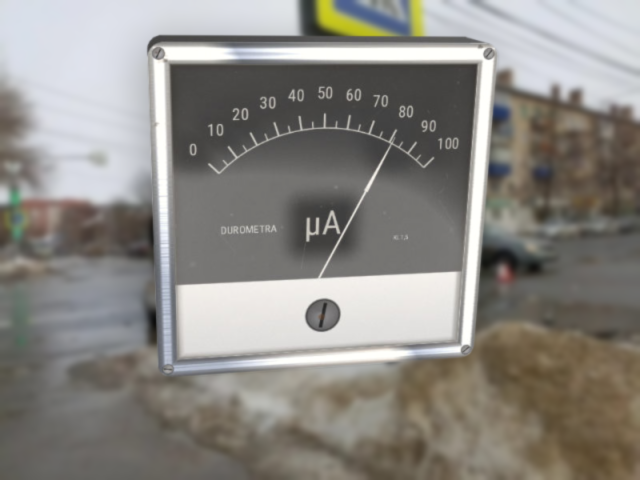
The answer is **80** µA
